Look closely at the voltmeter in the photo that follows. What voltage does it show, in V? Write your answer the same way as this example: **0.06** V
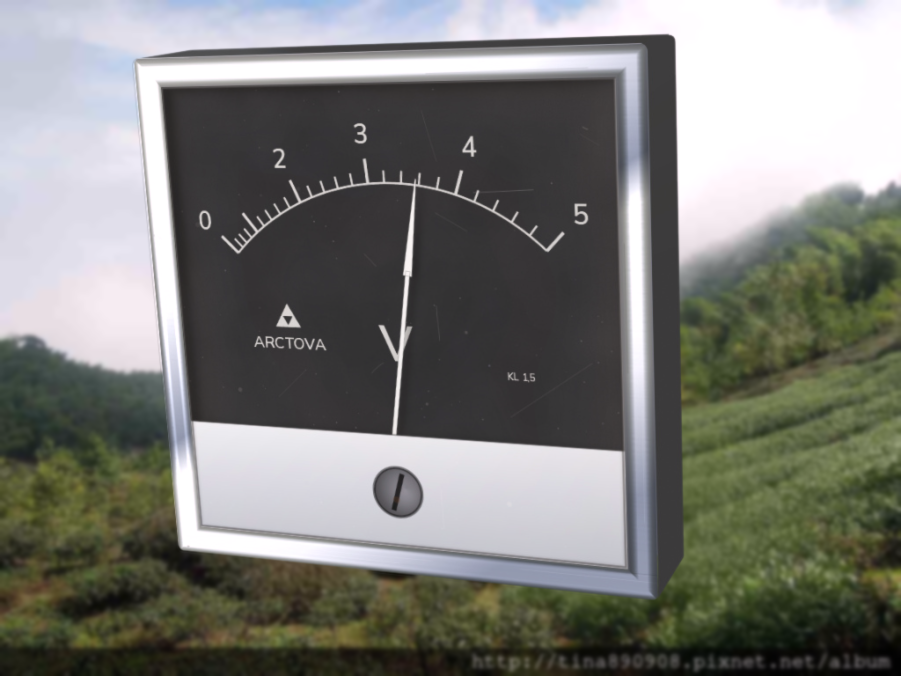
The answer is **3.6** V
